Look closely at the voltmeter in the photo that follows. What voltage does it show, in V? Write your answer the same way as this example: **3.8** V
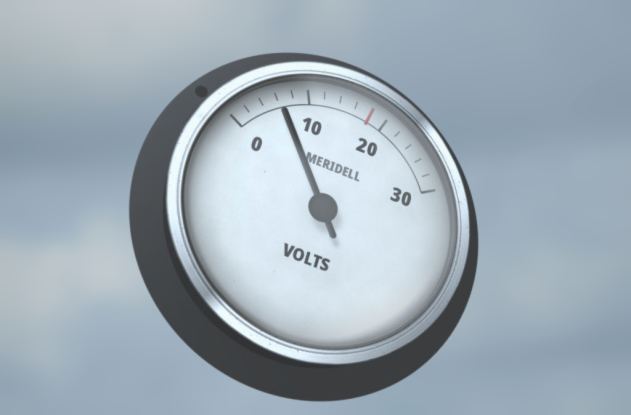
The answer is **6** V
